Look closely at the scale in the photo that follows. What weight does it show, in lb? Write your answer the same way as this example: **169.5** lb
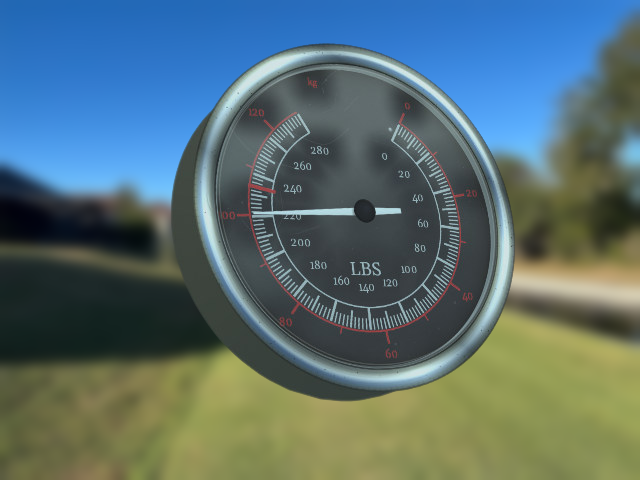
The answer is **220** lb
